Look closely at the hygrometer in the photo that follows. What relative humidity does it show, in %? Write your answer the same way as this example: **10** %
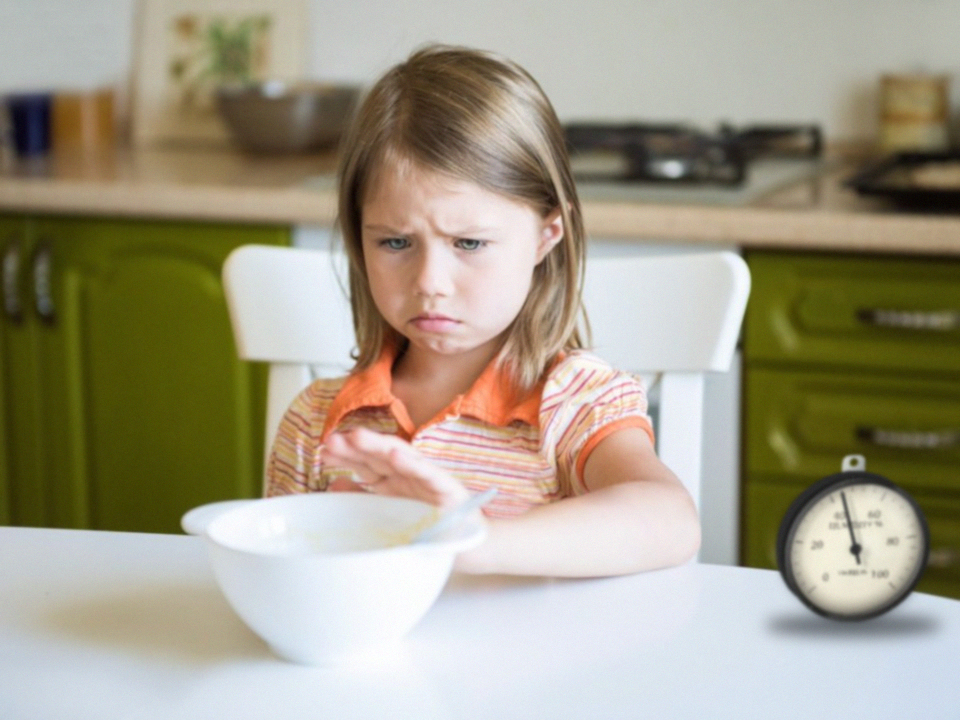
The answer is **44** %
